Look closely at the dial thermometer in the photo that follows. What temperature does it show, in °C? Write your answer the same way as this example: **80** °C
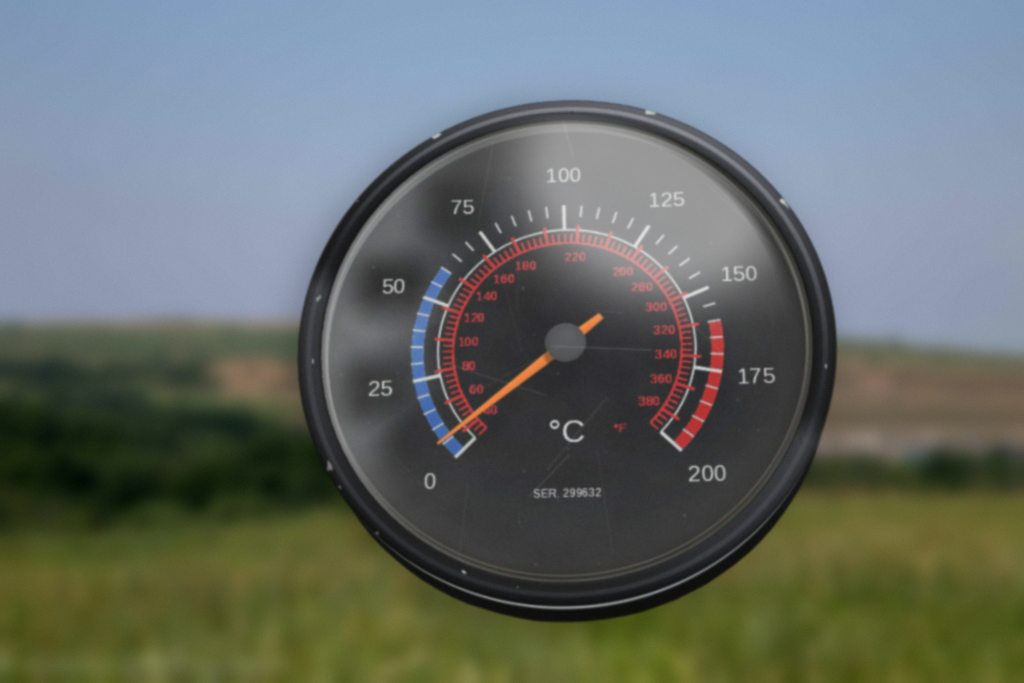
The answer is **5** °C
